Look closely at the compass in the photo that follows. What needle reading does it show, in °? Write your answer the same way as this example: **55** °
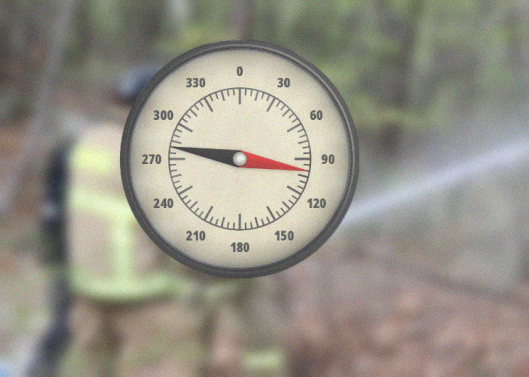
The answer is **100** °
